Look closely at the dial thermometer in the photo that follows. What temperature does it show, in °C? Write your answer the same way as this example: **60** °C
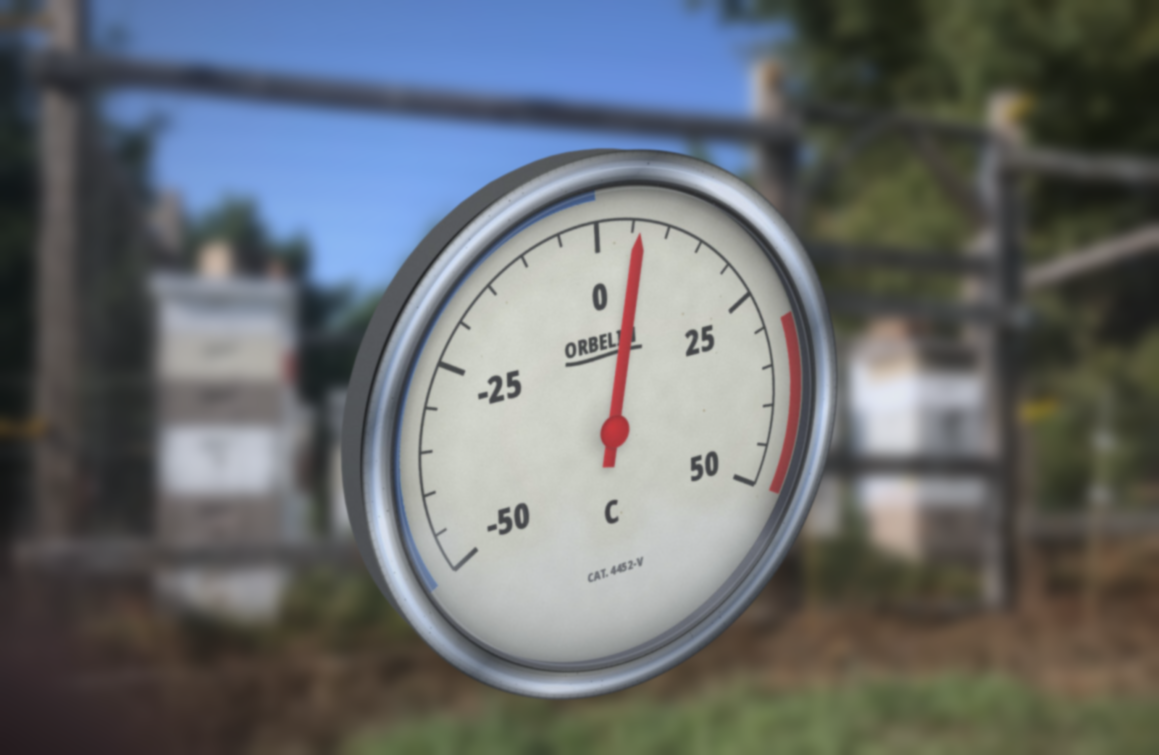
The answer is **5** °C
